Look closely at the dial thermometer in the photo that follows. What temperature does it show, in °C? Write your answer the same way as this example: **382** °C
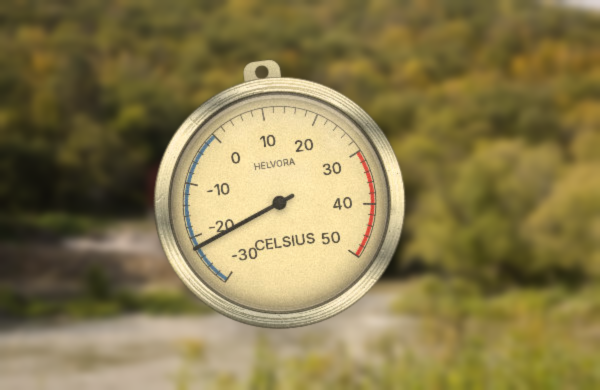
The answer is **-22** °C
